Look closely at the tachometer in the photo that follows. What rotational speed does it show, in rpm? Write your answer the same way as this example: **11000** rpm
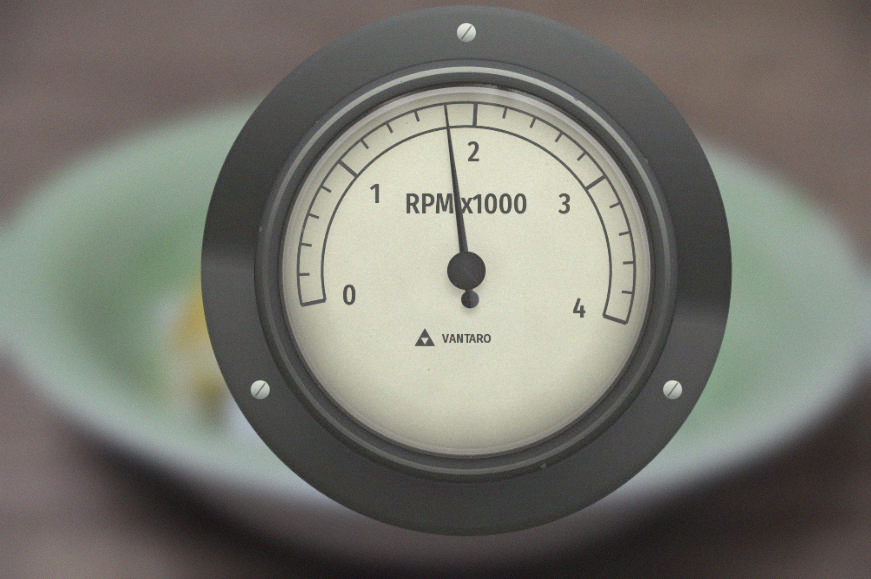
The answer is **1800** rpm
